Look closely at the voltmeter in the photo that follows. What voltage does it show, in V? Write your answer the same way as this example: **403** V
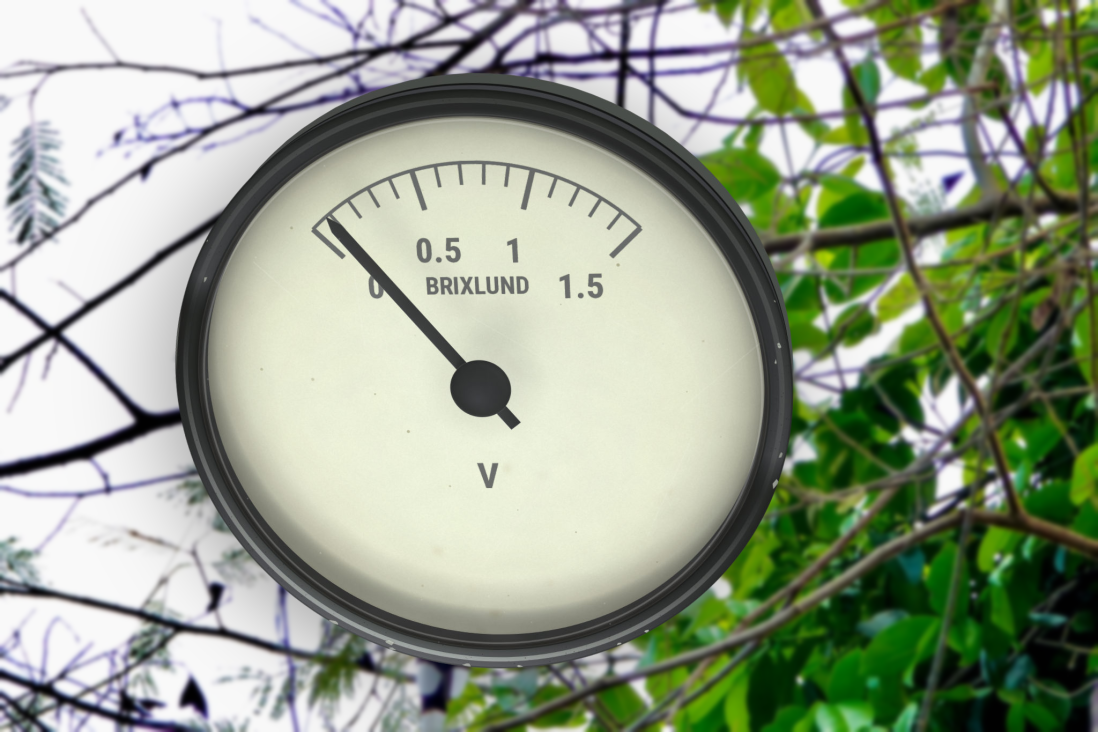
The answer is **0.1** V
